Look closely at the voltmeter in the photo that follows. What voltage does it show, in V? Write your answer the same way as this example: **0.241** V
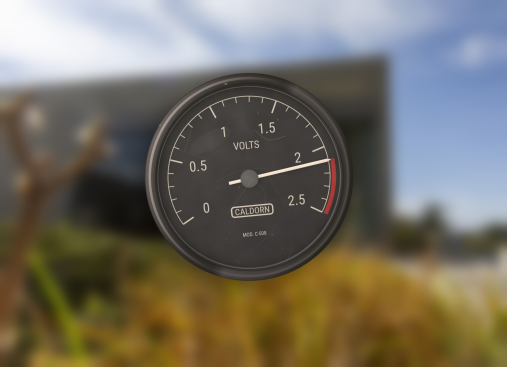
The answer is **2.1** V
